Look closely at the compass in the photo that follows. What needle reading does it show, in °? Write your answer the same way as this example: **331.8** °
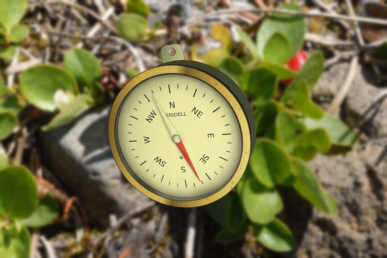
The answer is **160** °
